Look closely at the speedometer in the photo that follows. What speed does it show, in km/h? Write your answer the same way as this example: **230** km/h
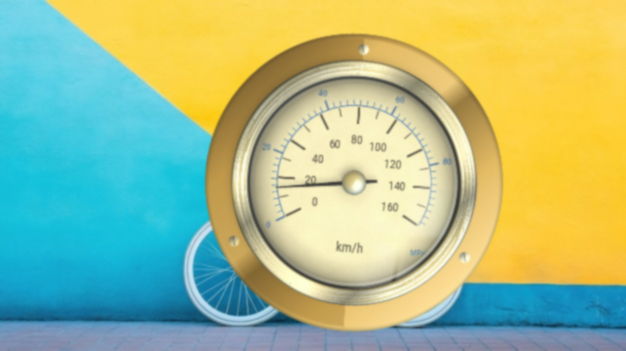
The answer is **15** km/h
